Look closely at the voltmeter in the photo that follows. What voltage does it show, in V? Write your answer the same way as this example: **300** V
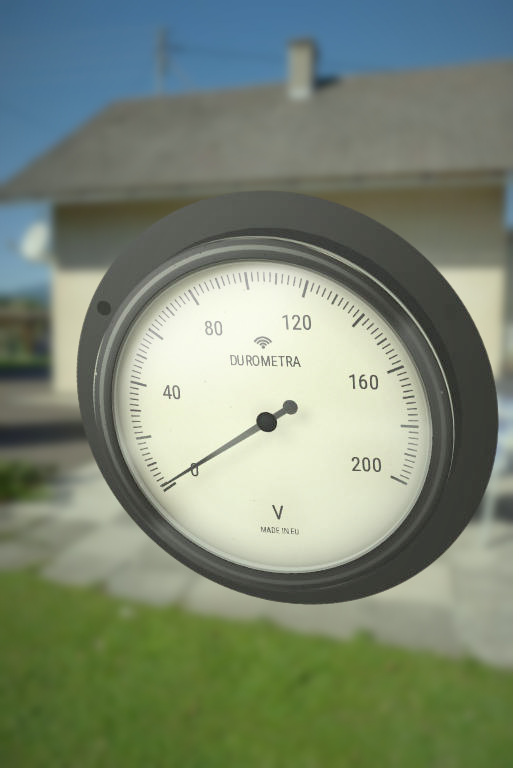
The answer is **2** V
